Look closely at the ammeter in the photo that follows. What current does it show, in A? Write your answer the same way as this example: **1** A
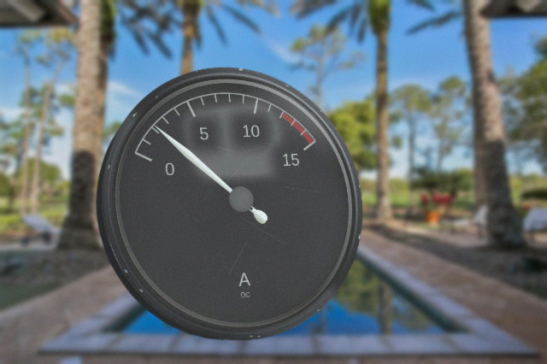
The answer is **2** A
